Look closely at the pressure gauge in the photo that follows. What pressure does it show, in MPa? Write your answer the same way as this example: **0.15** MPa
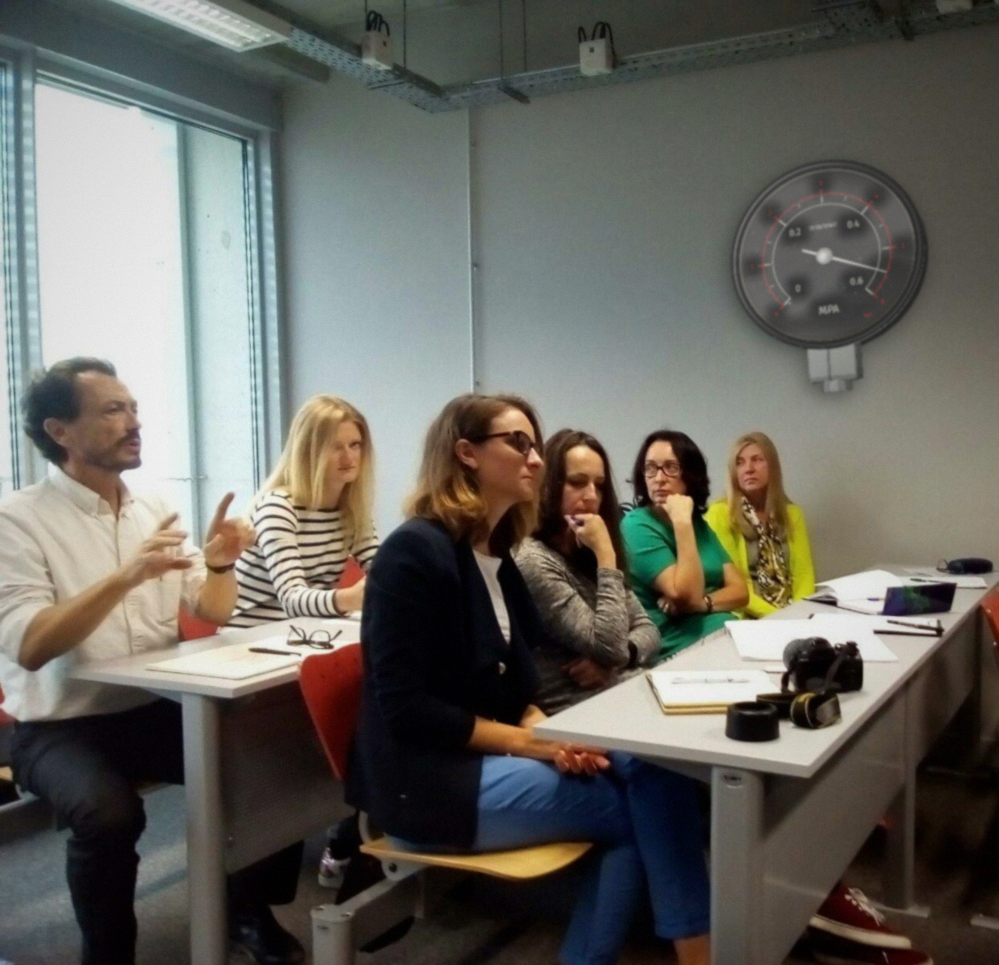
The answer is **0.55** MPa
